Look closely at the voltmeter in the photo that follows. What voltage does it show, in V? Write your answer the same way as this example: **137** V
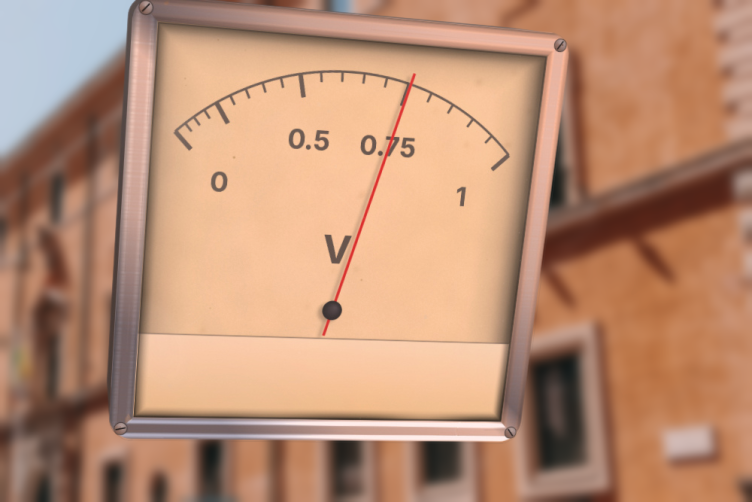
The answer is **0.75** V
